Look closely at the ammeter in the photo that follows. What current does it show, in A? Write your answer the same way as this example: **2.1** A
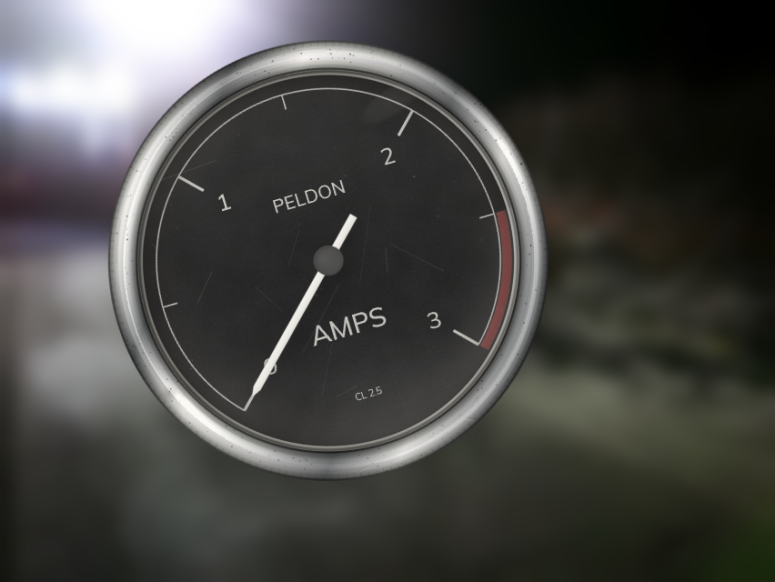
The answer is **0** A
